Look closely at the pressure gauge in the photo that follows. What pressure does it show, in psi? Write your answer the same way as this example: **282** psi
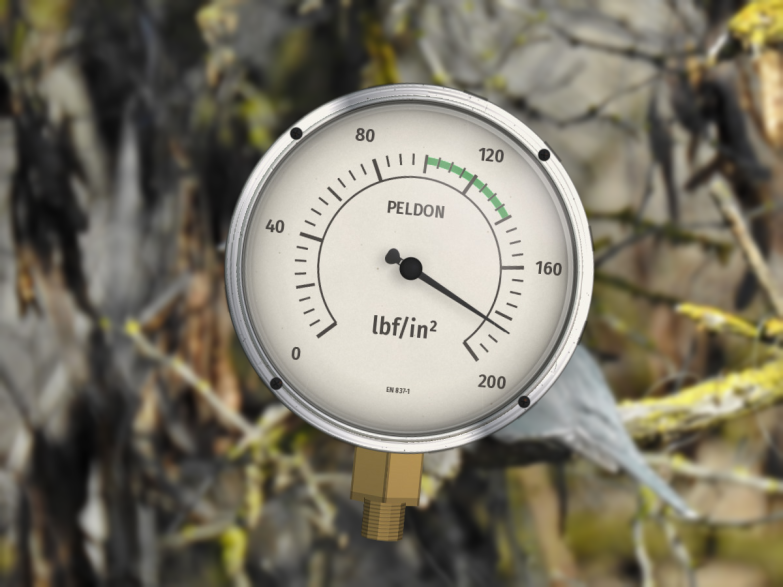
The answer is **185** psi
